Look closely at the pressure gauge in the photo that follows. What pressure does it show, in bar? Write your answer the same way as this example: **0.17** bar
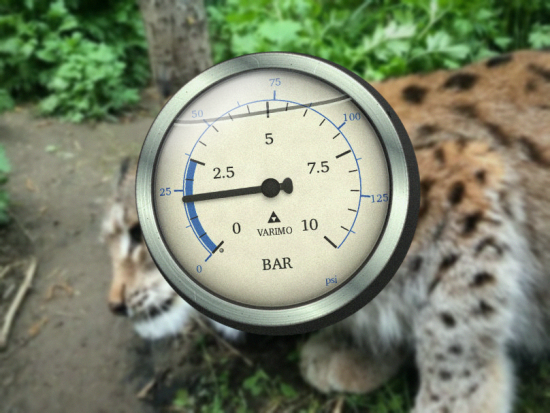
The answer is **1.5** bar
